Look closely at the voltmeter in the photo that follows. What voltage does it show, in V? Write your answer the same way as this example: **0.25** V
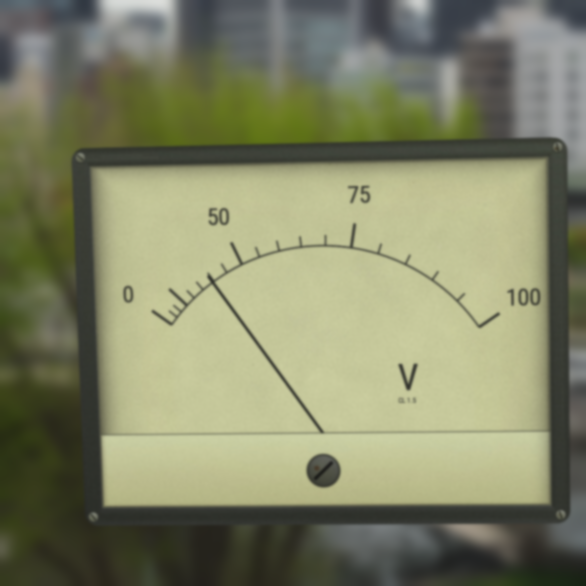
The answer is **40** V
